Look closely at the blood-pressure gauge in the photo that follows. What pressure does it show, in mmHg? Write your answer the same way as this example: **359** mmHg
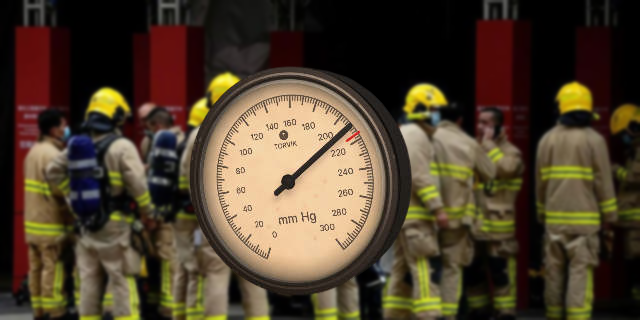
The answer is **210** mmHg
